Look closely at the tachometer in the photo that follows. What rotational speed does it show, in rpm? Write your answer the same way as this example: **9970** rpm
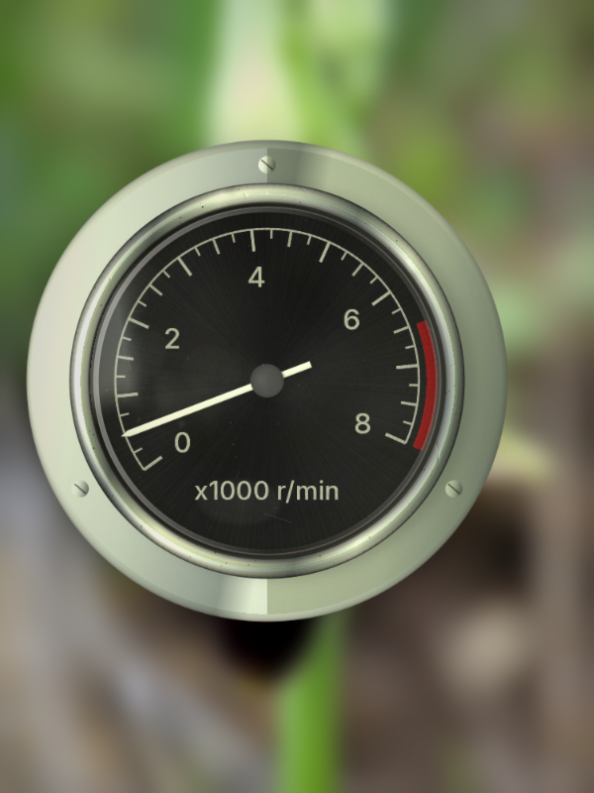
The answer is **500** rpm
